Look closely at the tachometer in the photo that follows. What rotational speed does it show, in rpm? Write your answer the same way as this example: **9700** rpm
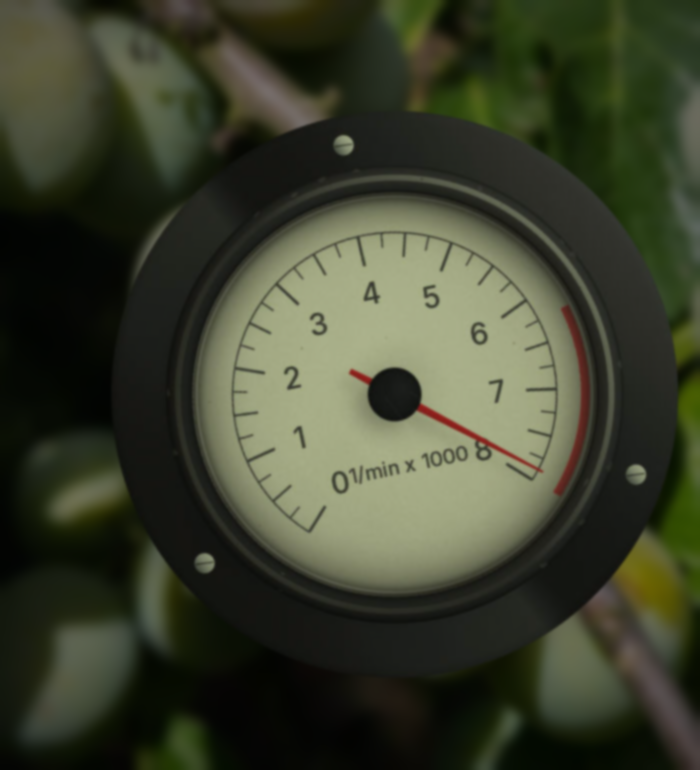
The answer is **7875** rpm
